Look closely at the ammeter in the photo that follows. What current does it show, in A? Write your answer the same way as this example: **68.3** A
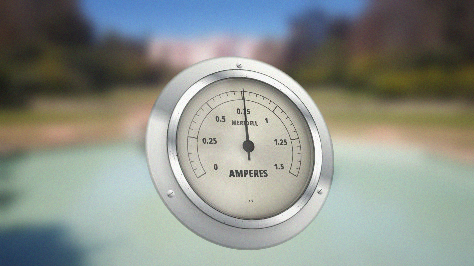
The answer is **0.75** A
